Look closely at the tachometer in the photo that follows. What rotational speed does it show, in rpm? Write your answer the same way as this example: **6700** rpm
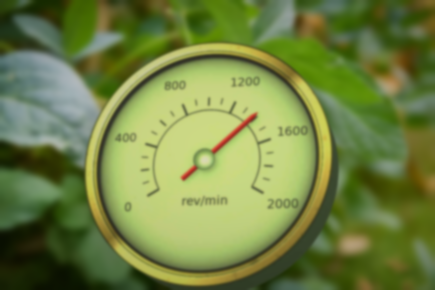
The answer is **1400** rpm
